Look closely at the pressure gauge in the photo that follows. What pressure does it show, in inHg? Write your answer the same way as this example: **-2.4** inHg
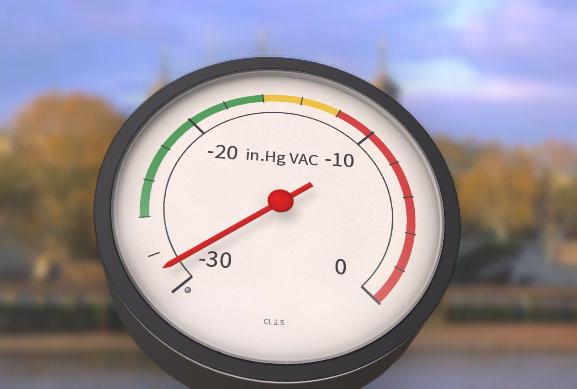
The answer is **-29** inHg
